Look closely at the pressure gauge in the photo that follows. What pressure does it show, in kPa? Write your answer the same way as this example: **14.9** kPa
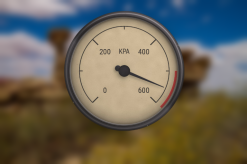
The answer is **550** kPa
